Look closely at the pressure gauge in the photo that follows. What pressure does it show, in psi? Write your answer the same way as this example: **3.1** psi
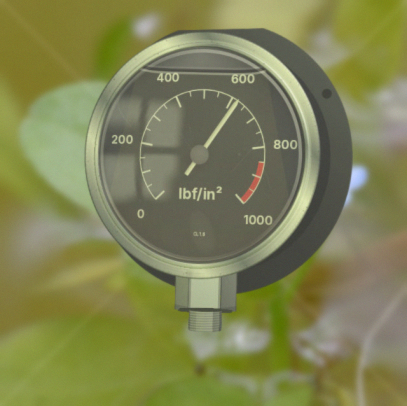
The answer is **625** psi
